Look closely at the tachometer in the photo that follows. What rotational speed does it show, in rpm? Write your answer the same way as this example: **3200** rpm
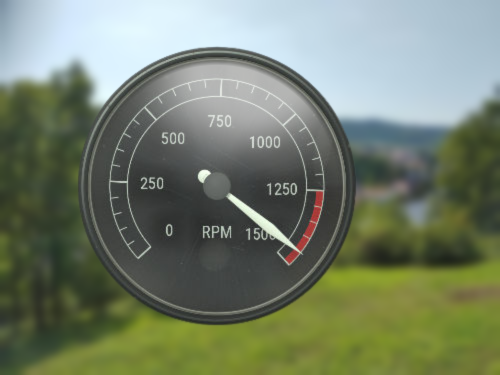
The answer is **1450** rpm
